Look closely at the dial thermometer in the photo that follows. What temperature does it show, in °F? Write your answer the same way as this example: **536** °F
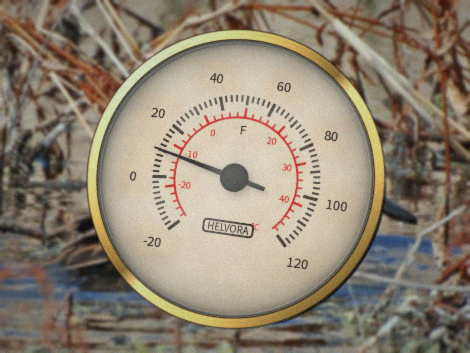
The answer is **10** °F
